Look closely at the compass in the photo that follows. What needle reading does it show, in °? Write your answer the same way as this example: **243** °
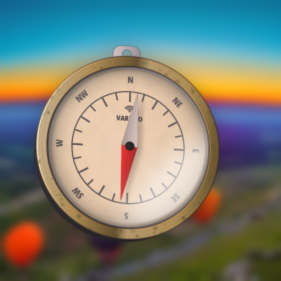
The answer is **187.5** °
